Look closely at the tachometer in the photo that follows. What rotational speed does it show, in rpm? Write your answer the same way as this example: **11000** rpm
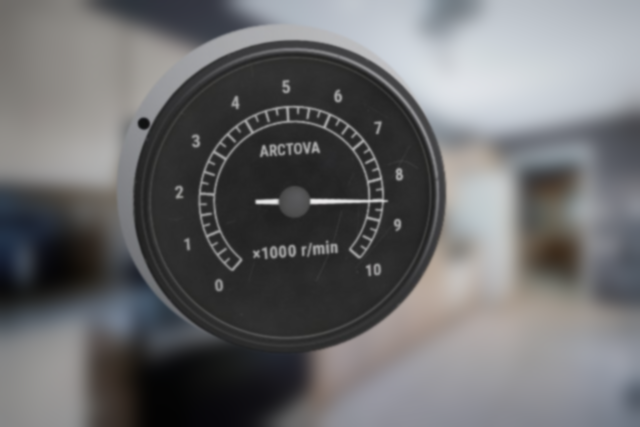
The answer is **8500** rpm
